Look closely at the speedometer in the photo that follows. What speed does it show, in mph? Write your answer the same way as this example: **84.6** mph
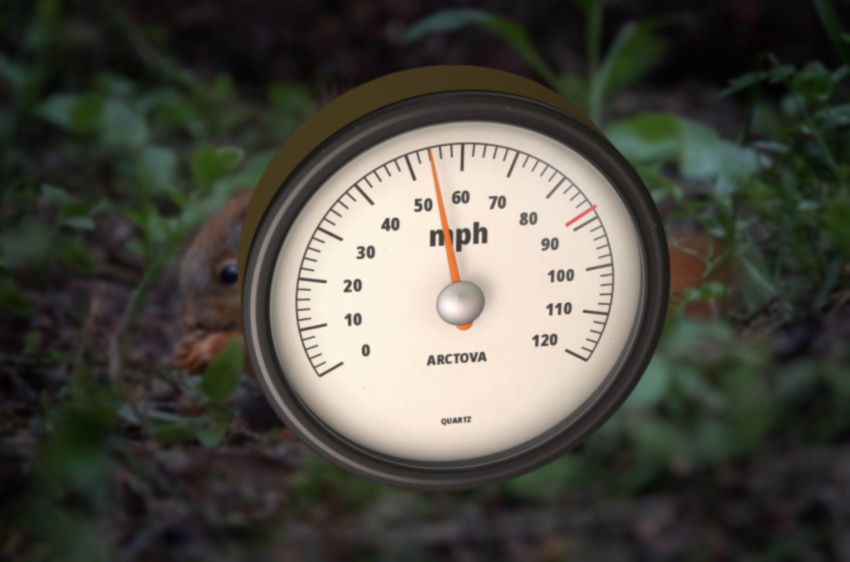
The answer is **54** mph
